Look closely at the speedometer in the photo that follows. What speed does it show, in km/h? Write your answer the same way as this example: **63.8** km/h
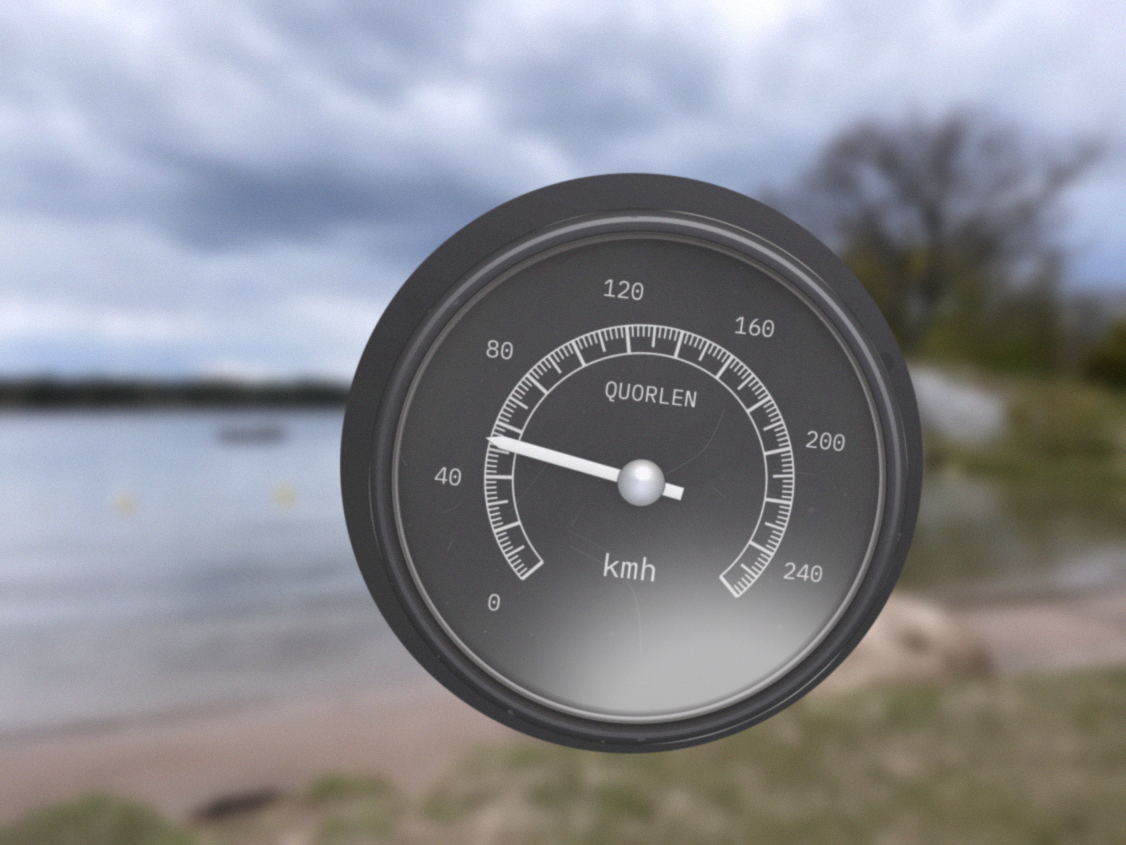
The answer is **54** km/h
